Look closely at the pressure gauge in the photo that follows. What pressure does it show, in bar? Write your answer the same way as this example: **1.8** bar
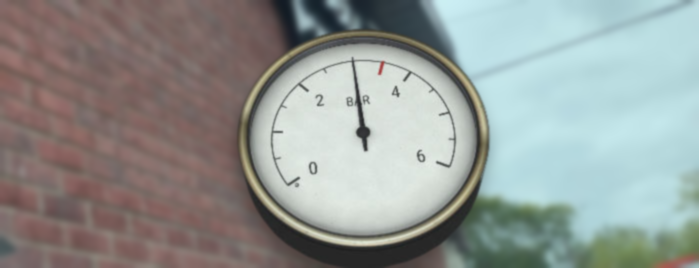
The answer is **3** bar
